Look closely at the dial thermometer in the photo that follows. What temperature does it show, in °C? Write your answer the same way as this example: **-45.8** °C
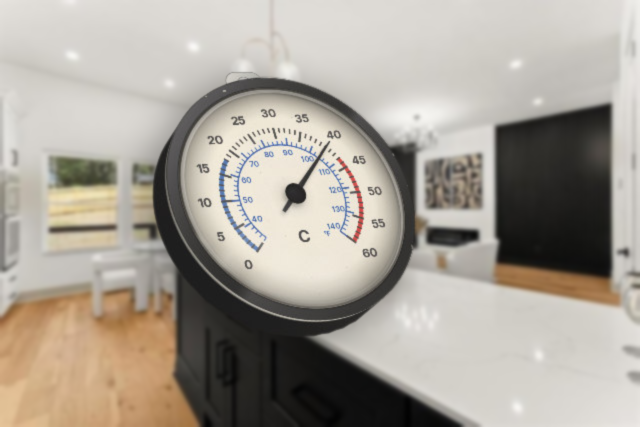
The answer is **40** °C
